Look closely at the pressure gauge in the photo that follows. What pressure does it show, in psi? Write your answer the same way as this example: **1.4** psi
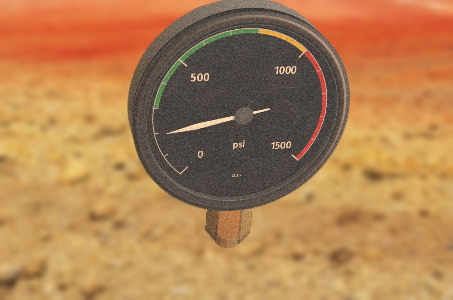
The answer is **200** psi
